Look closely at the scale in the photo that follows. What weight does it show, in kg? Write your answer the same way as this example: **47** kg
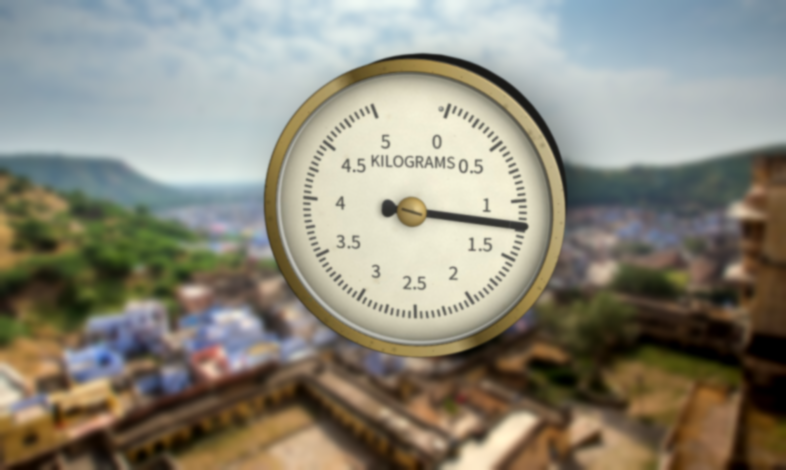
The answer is **1.2** kg
